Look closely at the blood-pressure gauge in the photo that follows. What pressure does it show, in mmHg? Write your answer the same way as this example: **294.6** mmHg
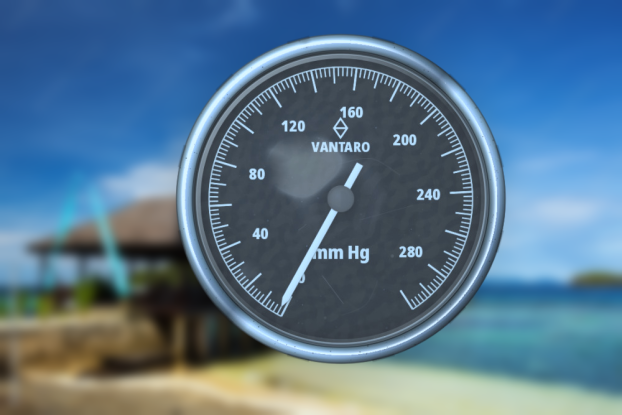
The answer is **2** mmHg
